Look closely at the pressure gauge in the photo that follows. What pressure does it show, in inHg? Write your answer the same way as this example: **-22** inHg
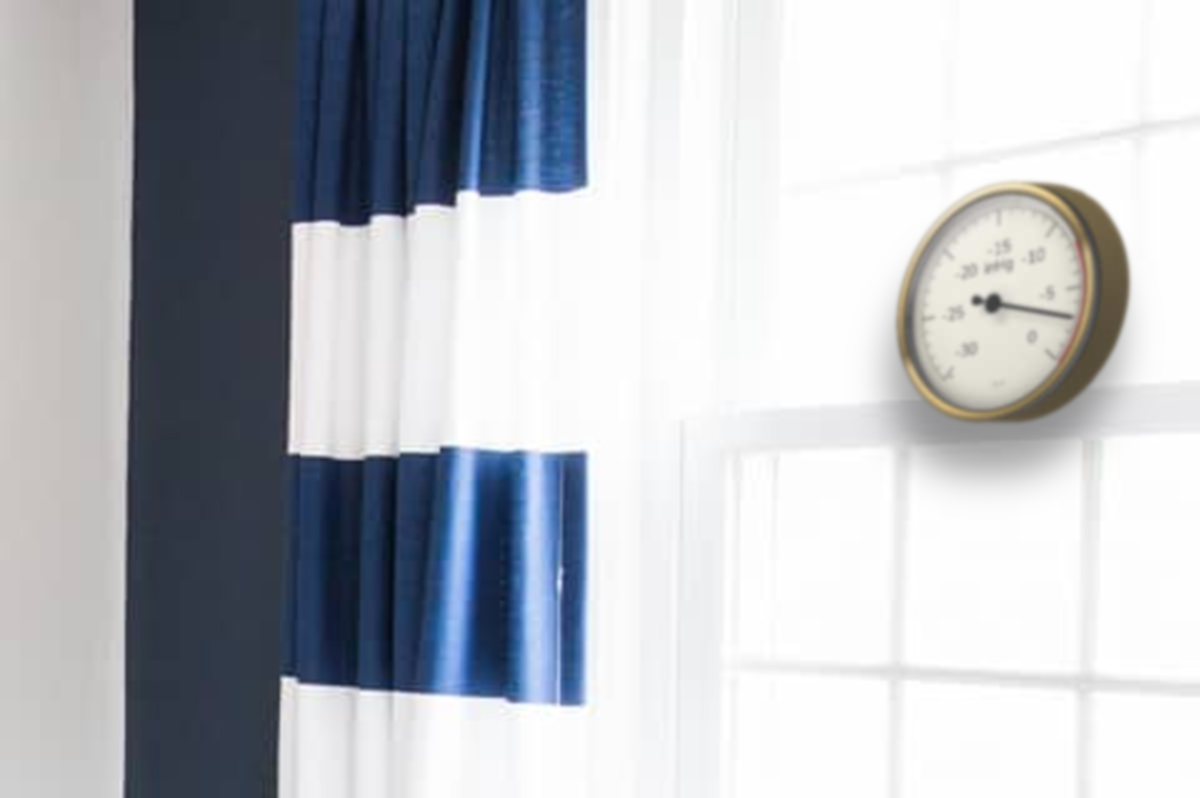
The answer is **-3** inHg
